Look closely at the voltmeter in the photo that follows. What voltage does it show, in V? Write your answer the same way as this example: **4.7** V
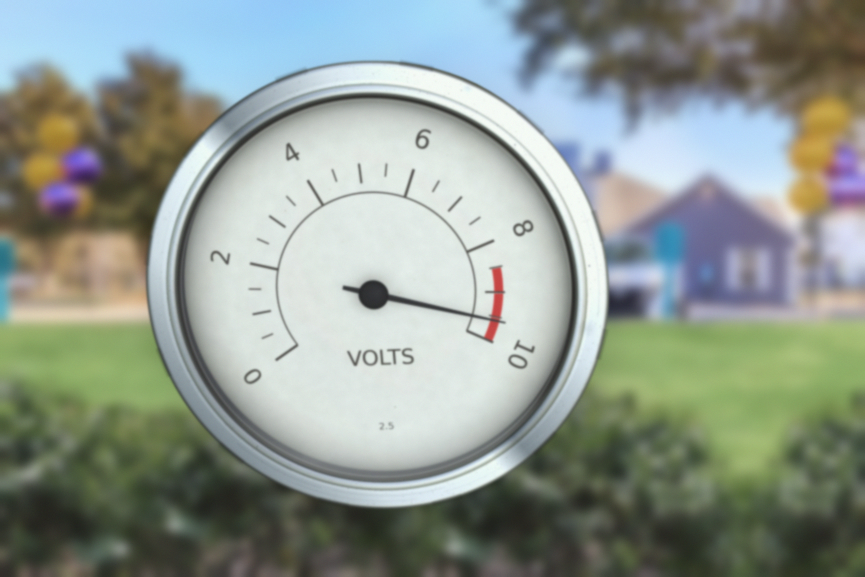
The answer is **9.5** V
